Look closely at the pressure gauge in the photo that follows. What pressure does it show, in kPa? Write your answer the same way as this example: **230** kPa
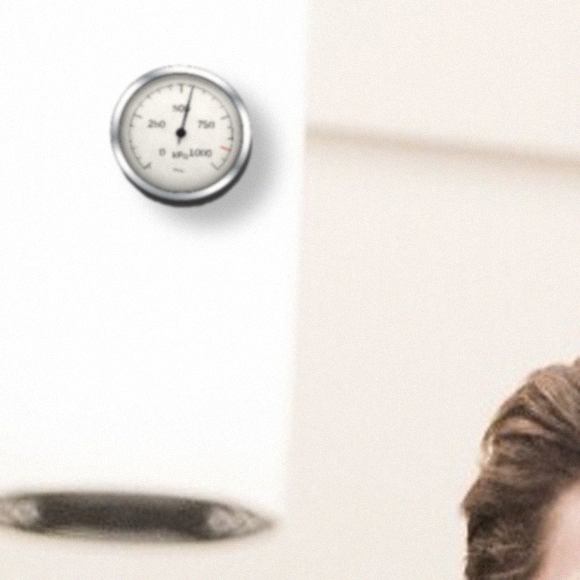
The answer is **550** kPa
